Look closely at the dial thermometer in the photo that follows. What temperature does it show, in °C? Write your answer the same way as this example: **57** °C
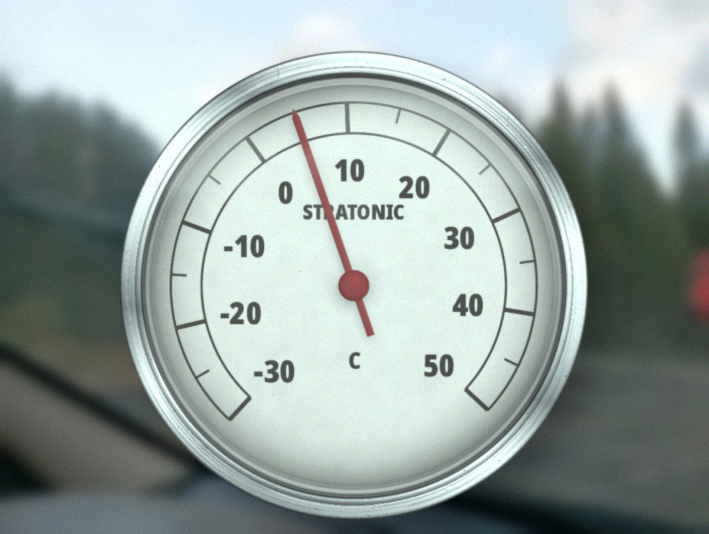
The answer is **5** °C
